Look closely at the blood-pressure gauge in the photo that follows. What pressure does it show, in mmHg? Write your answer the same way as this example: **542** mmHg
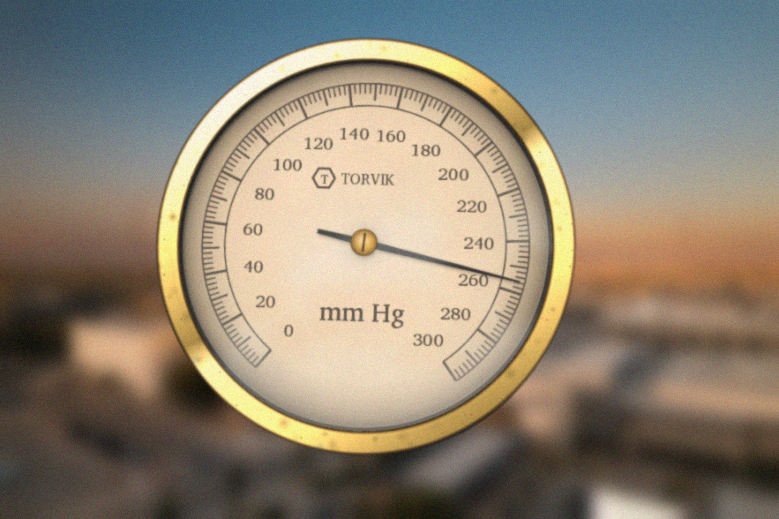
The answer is **256** mmHg
